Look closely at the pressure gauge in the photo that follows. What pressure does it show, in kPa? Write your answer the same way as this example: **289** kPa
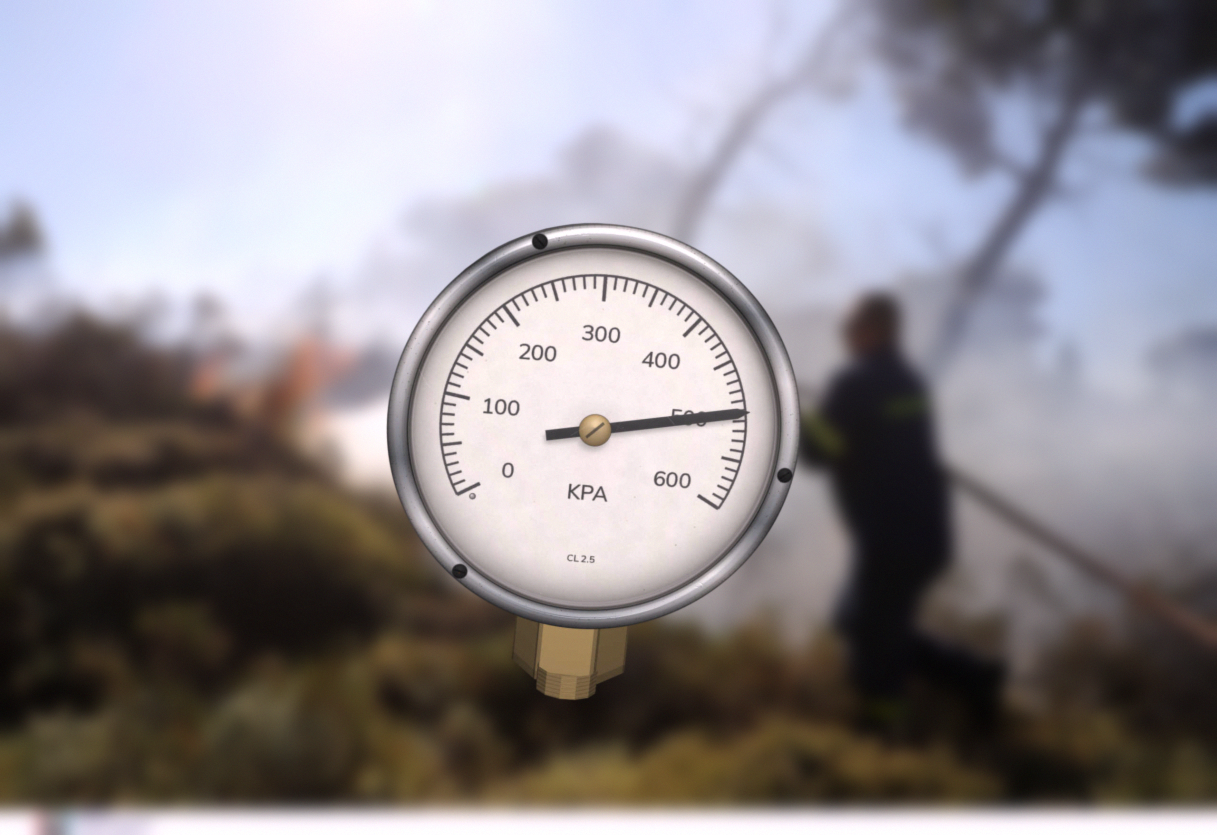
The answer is **500** kPa
